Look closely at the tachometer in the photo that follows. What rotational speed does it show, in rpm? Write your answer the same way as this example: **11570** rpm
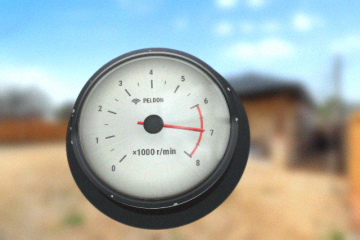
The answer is **7000** rpm
